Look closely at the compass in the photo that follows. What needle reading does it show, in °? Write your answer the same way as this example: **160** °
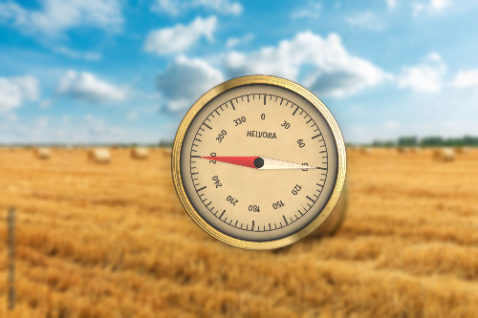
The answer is **270** °
